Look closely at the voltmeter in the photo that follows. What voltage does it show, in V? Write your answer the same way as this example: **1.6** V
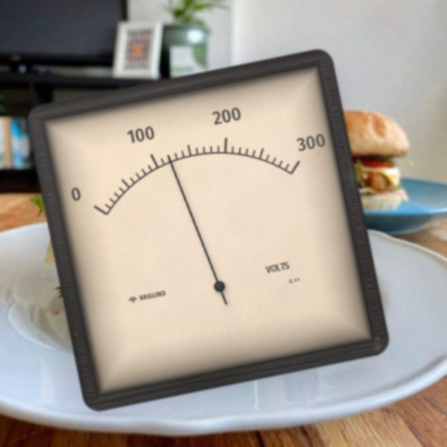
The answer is **120** V
